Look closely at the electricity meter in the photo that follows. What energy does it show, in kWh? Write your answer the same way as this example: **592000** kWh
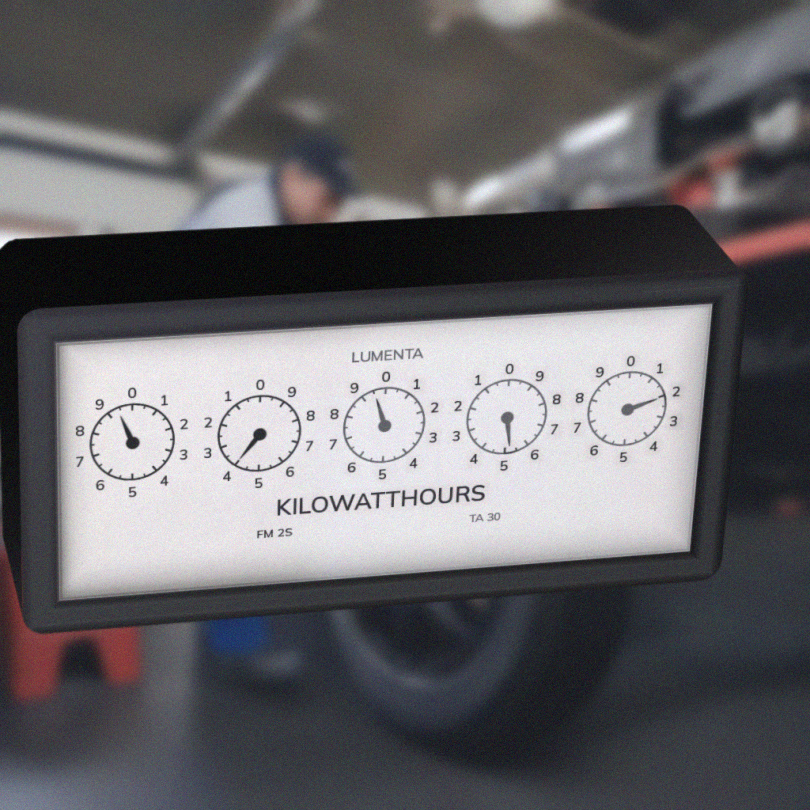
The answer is **93952** kWh
